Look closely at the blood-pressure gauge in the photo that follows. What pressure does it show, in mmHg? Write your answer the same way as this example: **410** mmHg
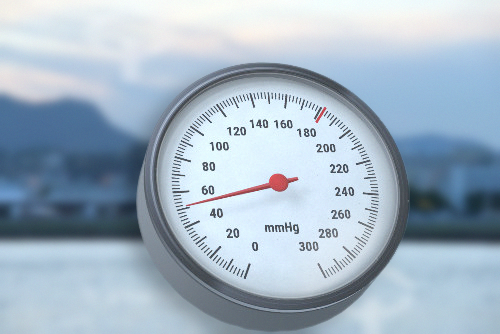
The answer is **50** mmHg
